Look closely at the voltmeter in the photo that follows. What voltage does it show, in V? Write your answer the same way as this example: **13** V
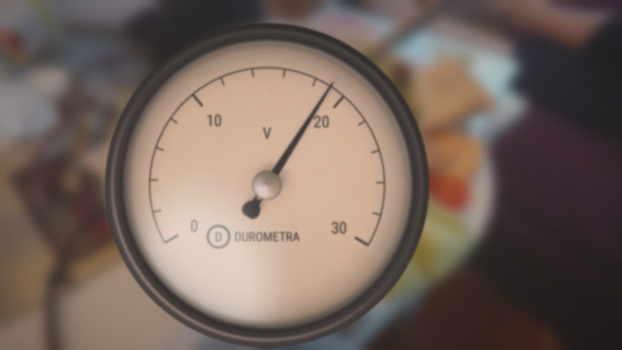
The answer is **19** V
